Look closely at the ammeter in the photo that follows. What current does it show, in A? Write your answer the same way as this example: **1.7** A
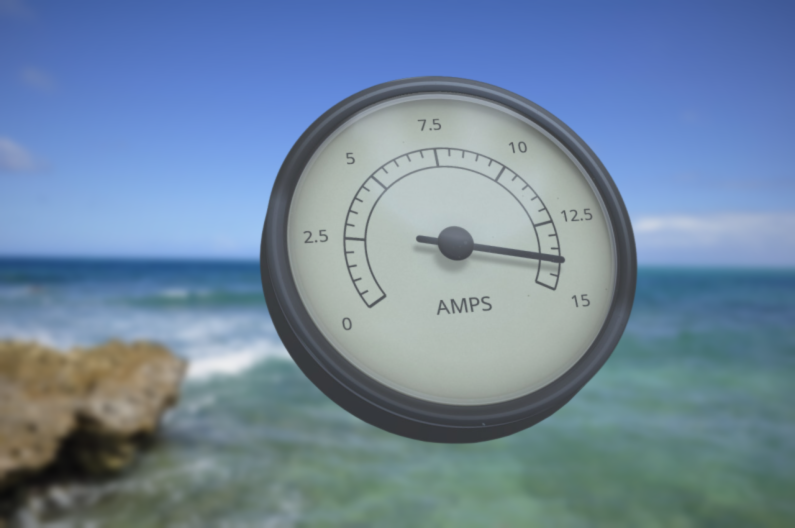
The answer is **14** A
